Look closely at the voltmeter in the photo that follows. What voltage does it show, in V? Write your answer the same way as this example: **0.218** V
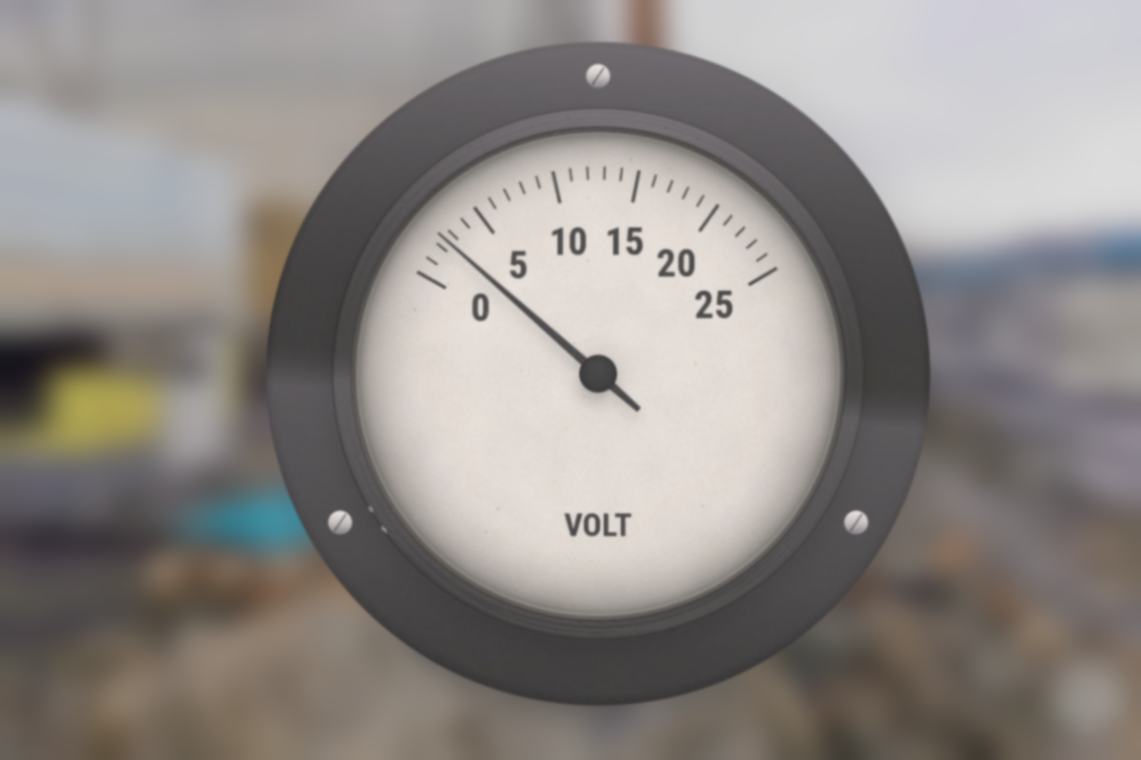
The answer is **2.5** V
